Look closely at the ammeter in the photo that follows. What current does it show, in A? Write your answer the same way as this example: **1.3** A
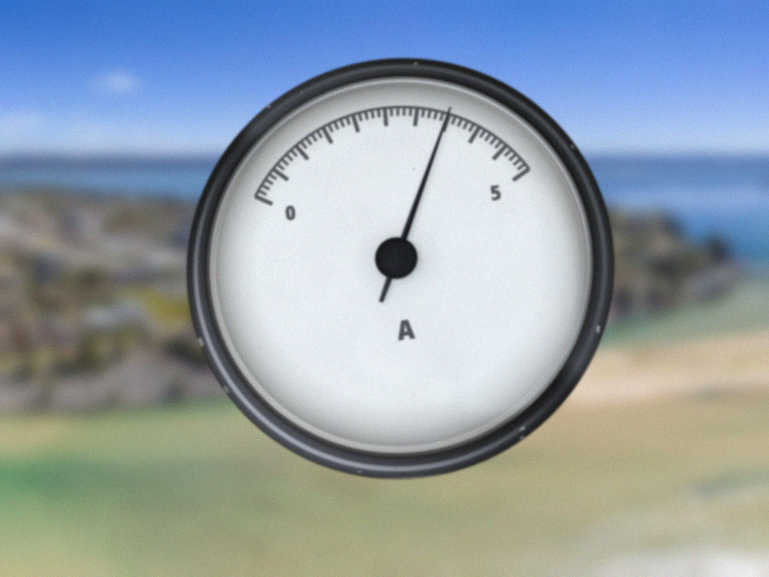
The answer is **3.5** A
